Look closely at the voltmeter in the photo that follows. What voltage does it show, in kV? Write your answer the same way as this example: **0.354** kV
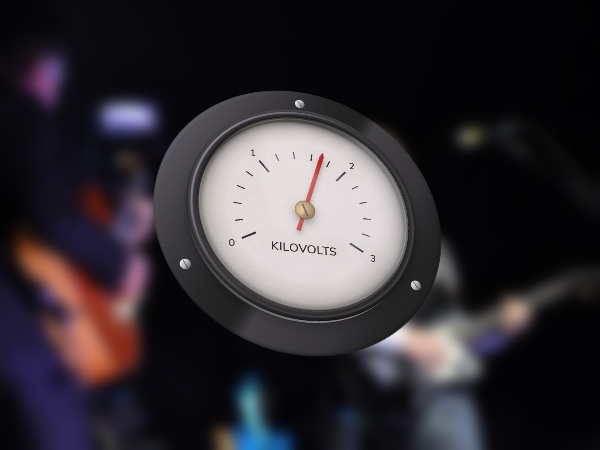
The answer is **1.7** kV
